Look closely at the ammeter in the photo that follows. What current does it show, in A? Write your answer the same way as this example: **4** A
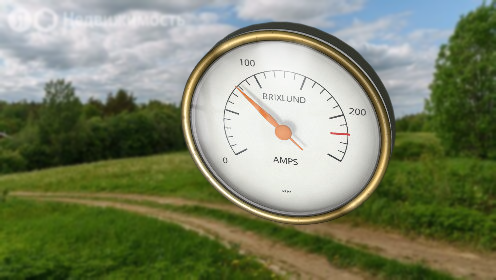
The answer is **80** A
